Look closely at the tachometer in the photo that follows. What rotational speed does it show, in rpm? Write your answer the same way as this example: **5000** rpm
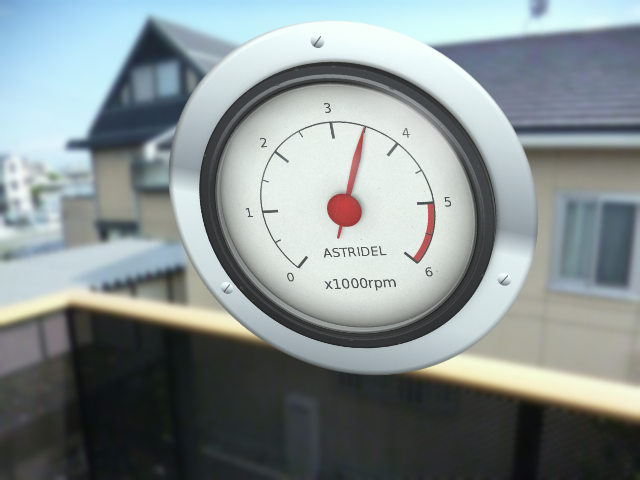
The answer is **3500** rpm
